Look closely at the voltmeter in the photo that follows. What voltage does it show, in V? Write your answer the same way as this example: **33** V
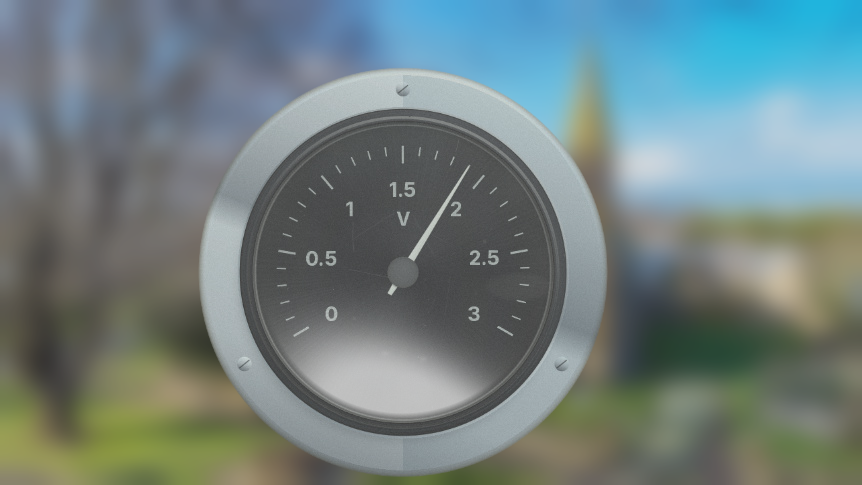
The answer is **1.9** V
